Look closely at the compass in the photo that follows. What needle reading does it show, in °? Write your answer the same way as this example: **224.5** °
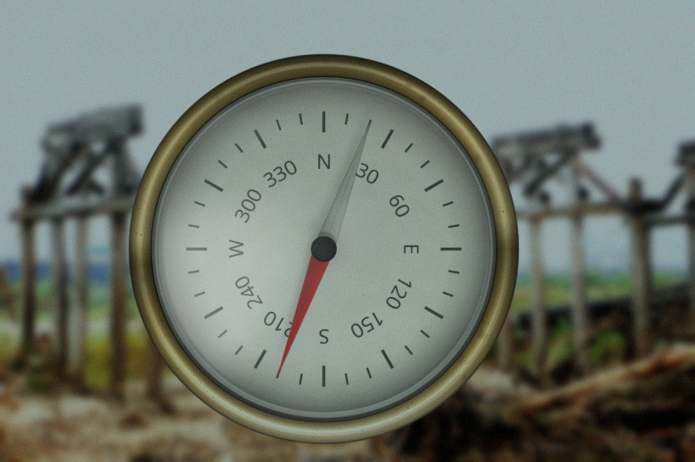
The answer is **200** °
